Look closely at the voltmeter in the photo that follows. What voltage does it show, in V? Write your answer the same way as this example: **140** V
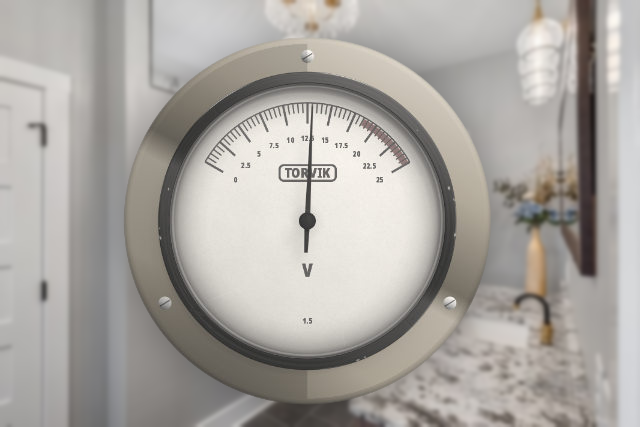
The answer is **13** V
